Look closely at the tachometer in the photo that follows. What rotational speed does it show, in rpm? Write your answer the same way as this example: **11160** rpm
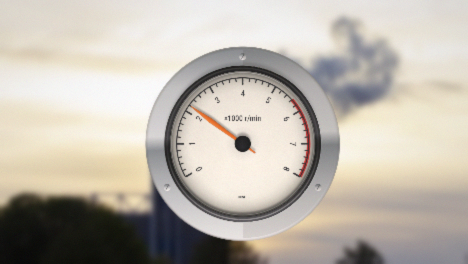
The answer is **2200** rpm
